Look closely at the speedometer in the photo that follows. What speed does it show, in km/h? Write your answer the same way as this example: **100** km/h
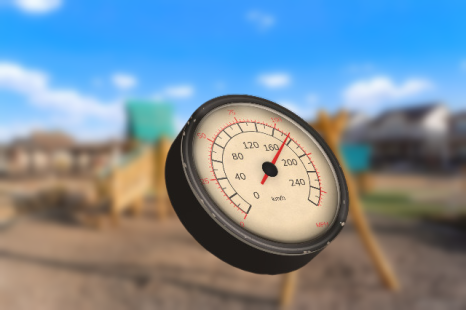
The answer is **175** km/h
